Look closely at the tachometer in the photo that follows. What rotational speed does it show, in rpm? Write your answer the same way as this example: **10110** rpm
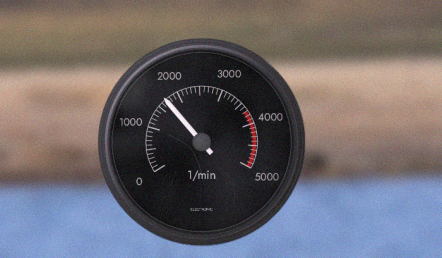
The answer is **1700** rpm
